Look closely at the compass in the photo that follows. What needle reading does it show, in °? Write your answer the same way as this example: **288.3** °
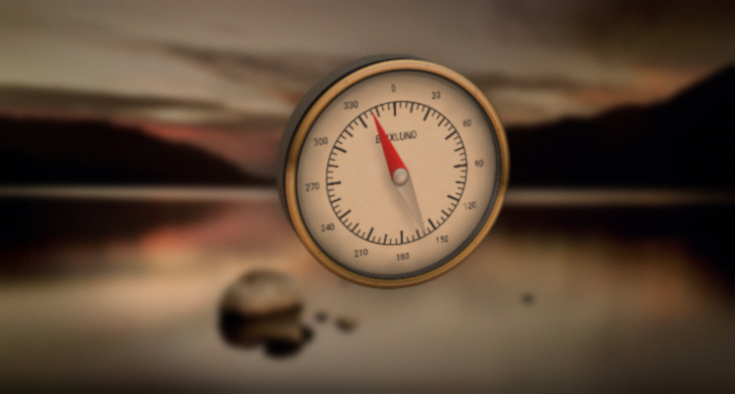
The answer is **340** °
